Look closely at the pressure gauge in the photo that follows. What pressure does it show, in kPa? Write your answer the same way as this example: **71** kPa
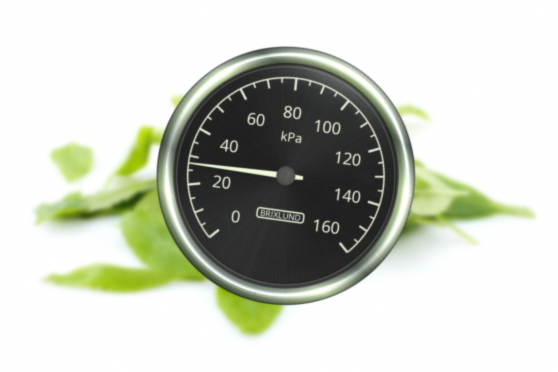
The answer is **27.5** kPa
